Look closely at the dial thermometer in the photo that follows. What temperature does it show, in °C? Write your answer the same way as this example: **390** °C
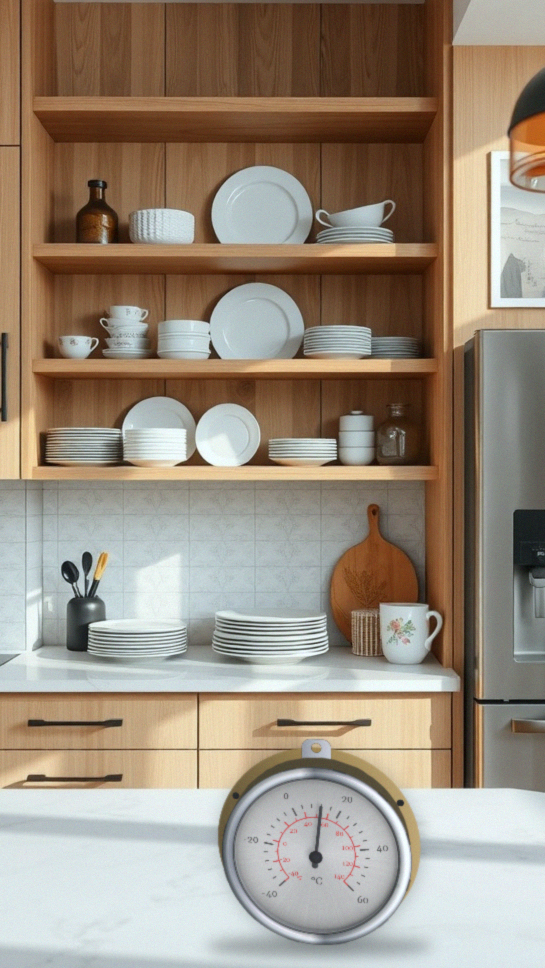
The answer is **12** °C
